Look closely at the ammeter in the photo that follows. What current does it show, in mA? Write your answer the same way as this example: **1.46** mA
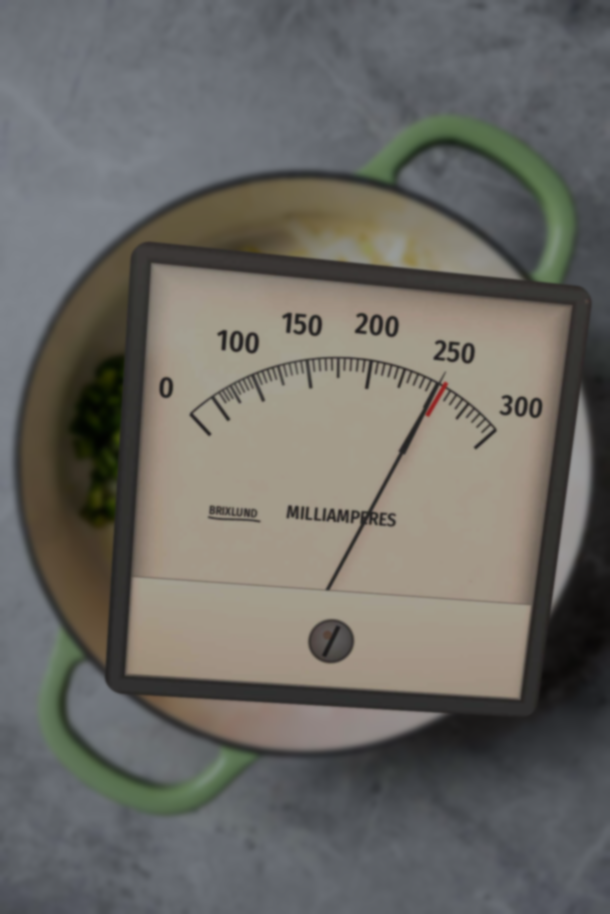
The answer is **250** mA
